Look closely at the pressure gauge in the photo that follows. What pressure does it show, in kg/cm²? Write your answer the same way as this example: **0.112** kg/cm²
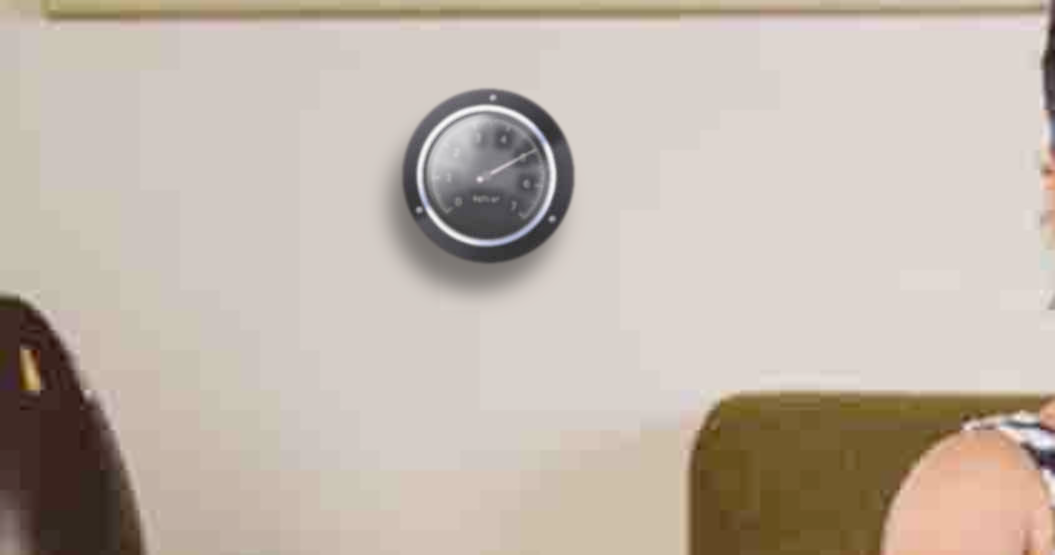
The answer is **5** kg/cm²
